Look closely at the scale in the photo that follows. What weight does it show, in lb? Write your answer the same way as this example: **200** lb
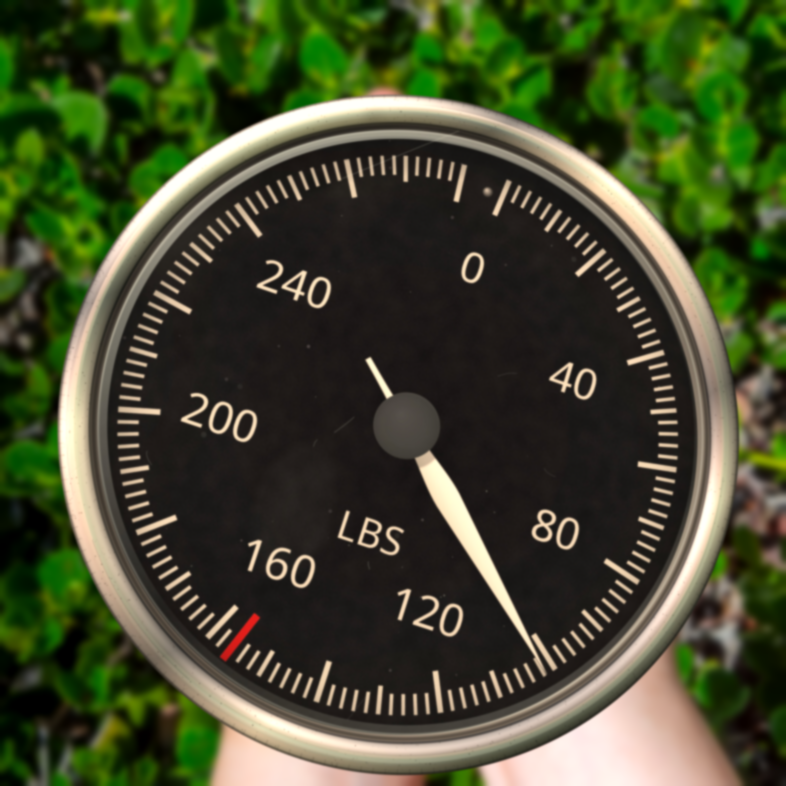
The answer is **102** lb
